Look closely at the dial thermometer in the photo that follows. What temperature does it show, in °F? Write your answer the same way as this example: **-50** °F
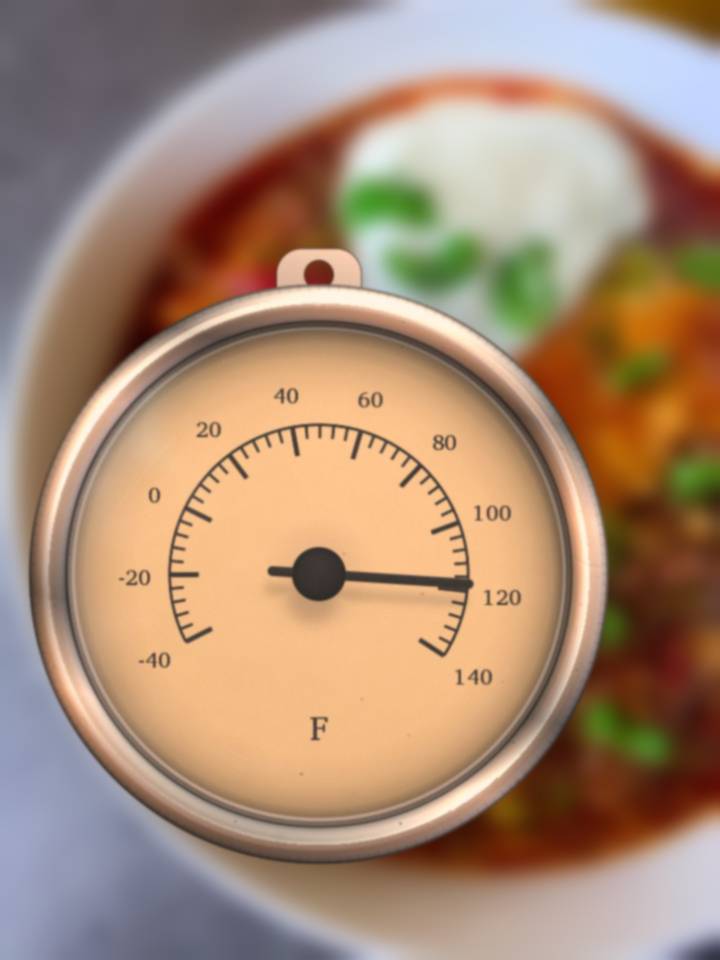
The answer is **118** °F
